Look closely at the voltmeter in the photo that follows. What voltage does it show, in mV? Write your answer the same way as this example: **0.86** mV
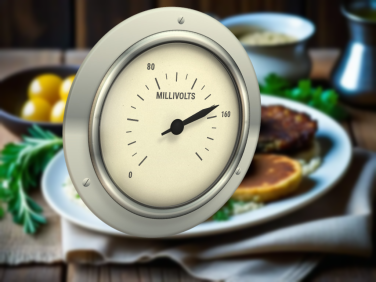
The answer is **150** mV
